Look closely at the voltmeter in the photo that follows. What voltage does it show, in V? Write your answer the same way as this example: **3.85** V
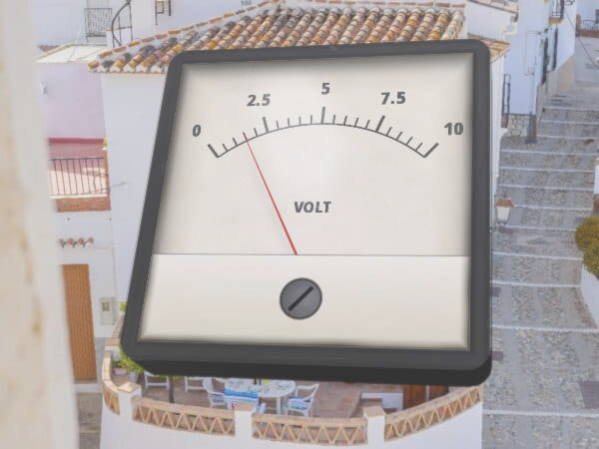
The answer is **1.5** V
